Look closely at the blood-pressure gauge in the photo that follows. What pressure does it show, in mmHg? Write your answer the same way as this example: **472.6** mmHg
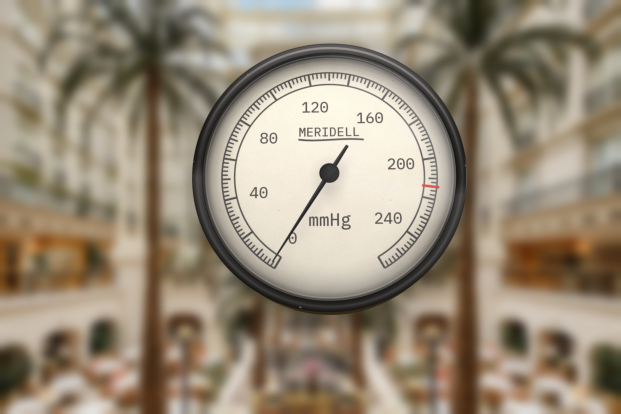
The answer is **2** mmHg
